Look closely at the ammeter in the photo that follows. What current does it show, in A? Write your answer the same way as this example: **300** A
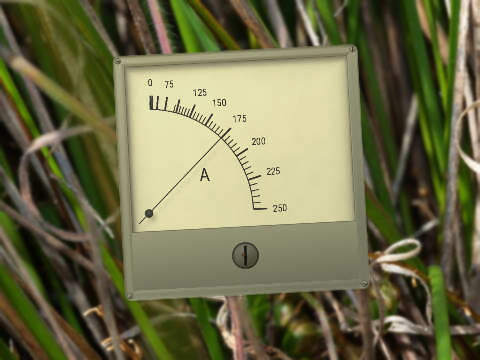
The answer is **175** A
